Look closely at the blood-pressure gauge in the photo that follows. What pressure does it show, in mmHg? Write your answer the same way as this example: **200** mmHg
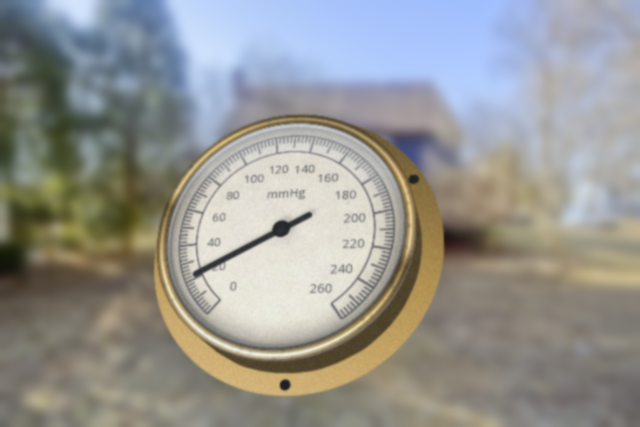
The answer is **20** mmHg
